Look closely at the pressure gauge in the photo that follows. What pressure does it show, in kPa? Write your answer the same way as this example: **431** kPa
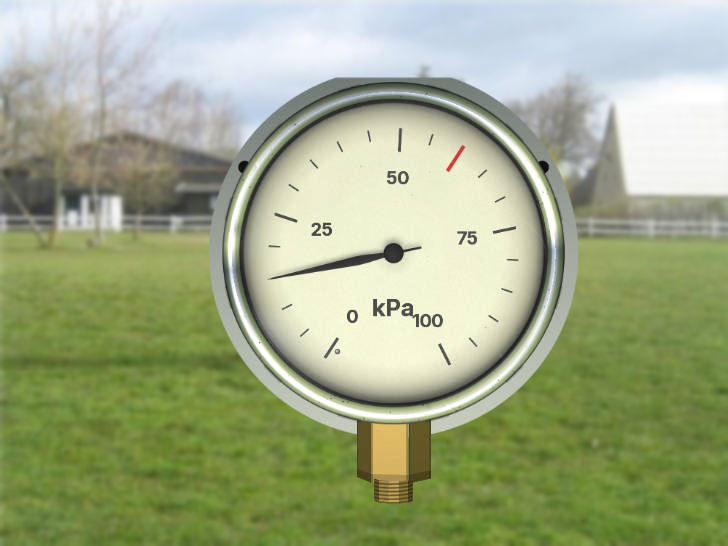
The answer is **15** kPa
